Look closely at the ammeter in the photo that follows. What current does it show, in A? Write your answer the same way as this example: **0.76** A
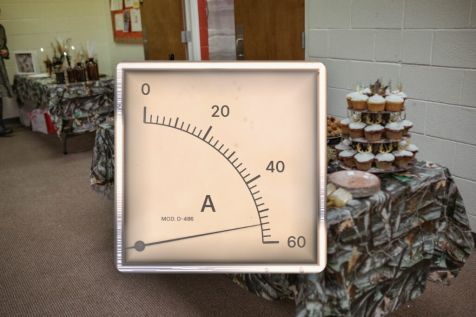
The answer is **54** A
